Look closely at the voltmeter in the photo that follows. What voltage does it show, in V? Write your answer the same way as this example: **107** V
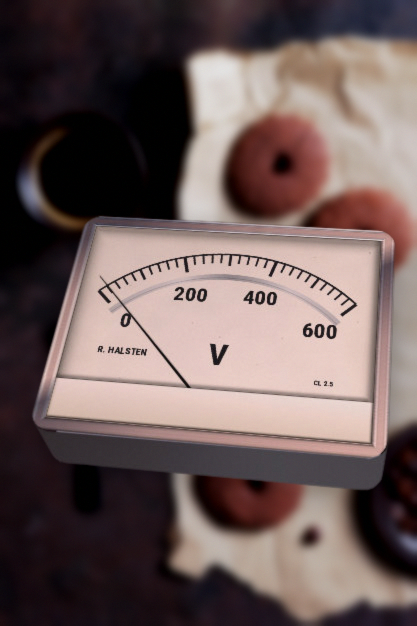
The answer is **20** V
